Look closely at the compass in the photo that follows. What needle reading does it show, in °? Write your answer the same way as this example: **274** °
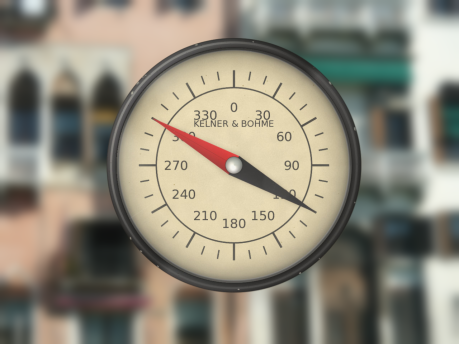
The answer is **300** °
